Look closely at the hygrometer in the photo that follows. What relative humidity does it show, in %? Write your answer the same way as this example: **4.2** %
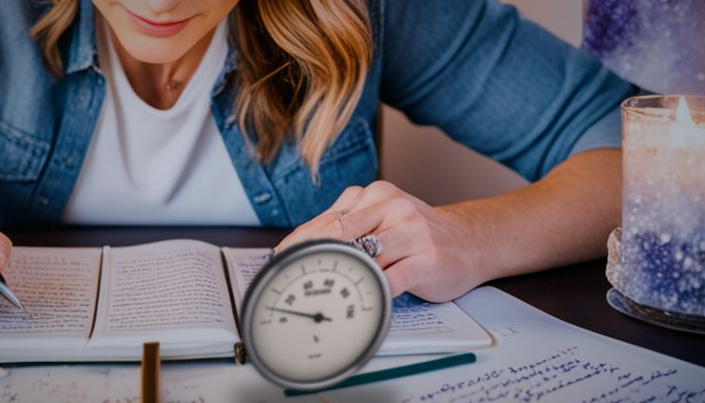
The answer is **10** %
